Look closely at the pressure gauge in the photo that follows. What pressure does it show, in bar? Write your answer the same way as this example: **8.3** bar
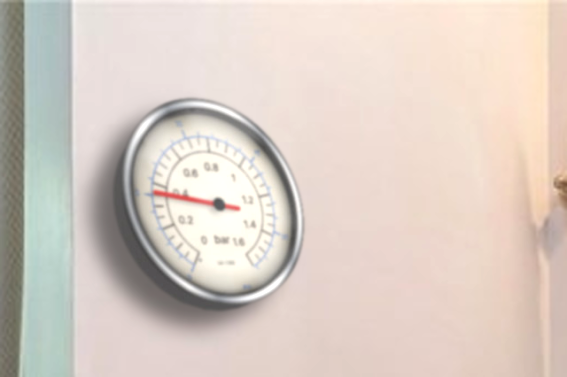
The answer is **0.35** bar
